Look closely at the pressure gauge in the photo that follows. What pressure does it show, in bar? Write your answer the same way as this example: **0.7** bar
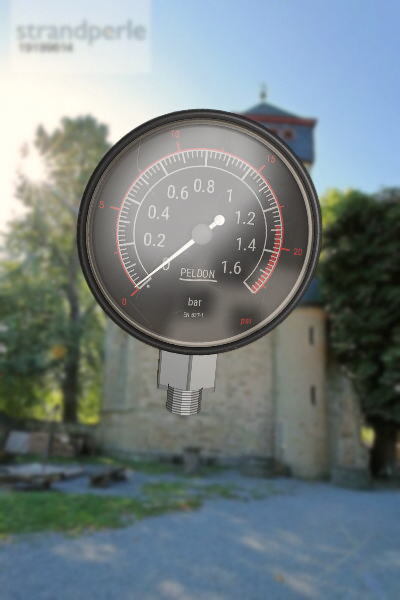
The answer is **0.02** bar
